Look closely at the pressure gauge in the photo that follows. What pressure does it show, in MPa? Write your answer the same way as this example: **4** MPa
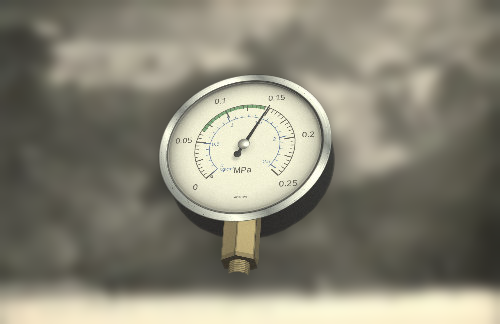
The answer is **0.15** MPa
